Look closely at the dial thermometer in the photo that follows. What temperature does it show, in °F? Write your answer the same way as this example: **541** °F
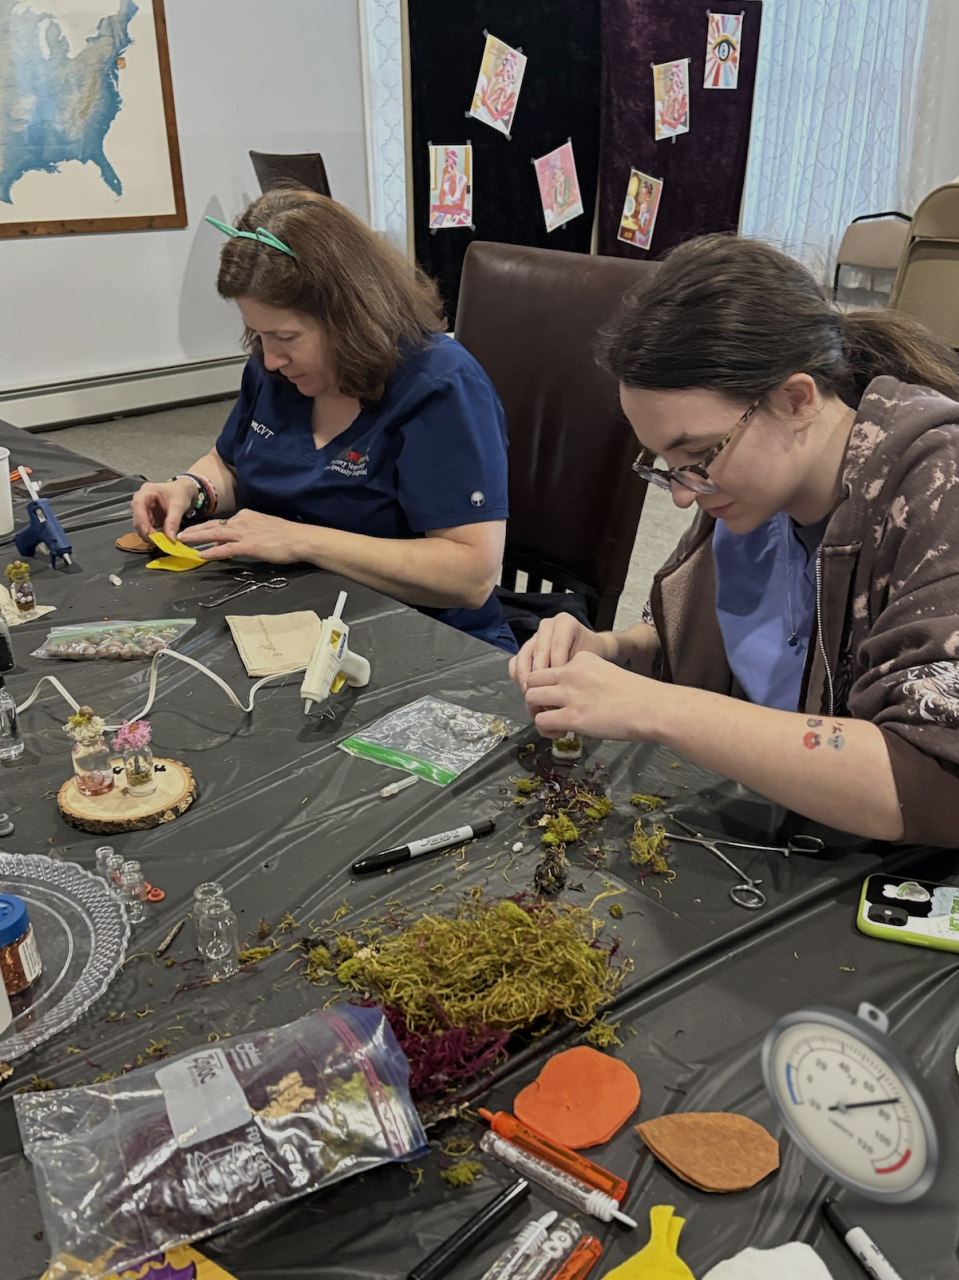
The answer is **70** °F
